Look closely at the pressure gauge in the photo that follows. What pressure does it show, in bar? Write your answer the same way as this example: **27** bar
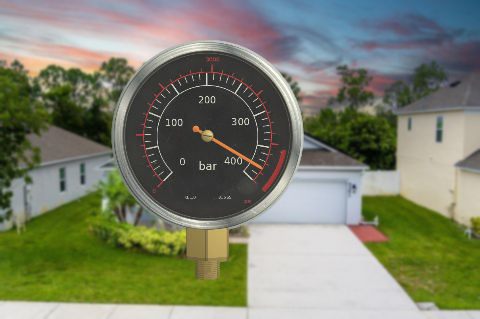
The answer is **380** bar
